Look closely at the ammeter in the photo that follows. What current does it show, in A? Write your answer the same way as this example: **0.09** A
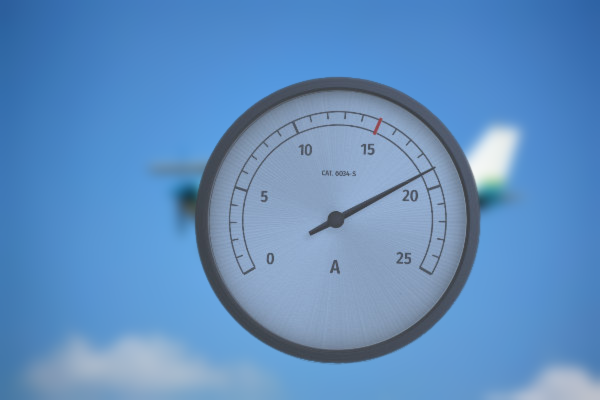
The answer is **19** A
